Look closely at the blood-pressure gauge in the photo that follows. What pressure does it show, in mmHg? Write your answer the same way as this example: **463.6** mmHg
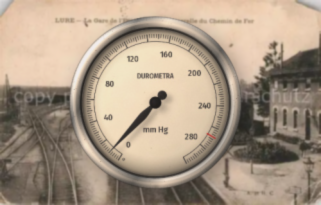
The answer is **10** mmHg
